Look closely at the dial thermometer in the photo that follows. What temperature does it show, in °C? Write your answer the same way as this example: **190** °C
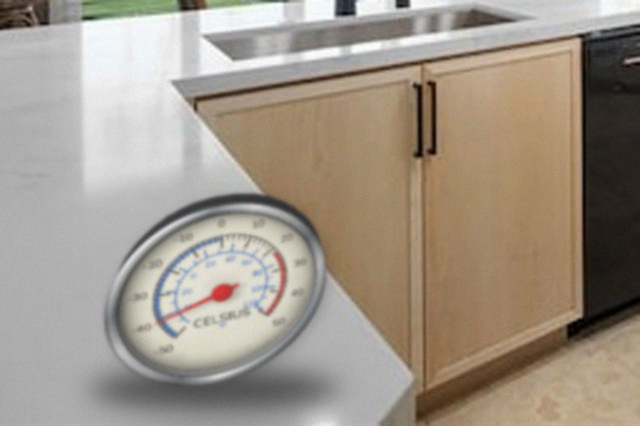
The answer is **-40** °C
